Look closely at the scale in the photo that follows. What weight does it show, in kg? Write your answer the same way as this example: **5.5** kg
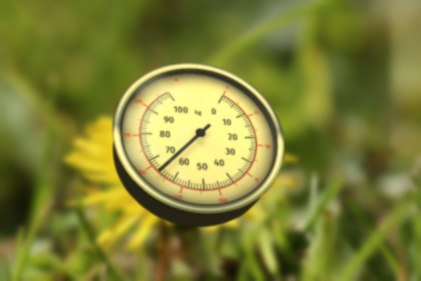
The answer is **65** kg
